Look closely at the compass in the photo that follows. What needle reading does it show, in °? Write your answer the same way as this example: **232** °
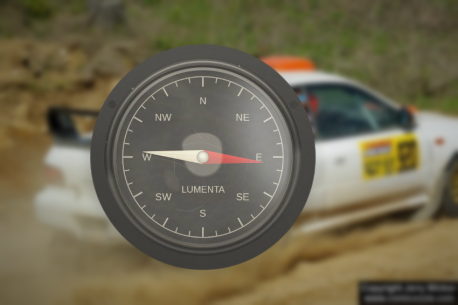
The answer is **95** °
